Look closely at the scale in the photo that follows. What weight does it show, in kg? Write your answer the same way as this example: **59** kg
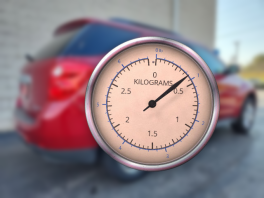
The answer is **0.4** kg
